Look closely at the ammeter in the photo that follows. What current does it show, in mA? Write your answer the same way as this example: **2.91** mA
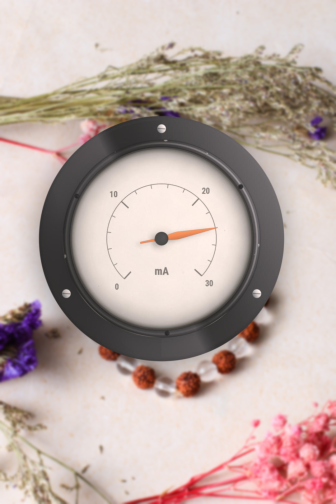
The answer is **24** mA
